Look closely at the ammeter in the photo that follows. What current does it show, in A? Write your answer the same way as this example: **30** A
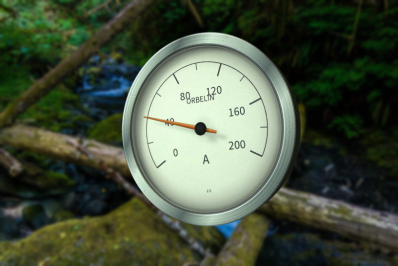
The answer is **40** A
